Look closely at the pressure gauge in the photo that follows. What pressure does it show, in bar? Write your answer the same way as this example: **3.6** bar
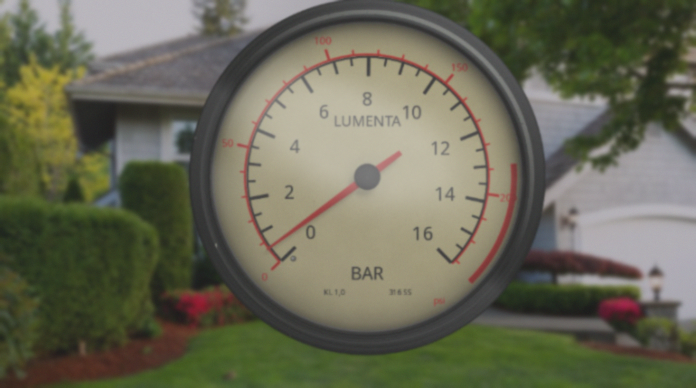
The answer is **0.5** bar
